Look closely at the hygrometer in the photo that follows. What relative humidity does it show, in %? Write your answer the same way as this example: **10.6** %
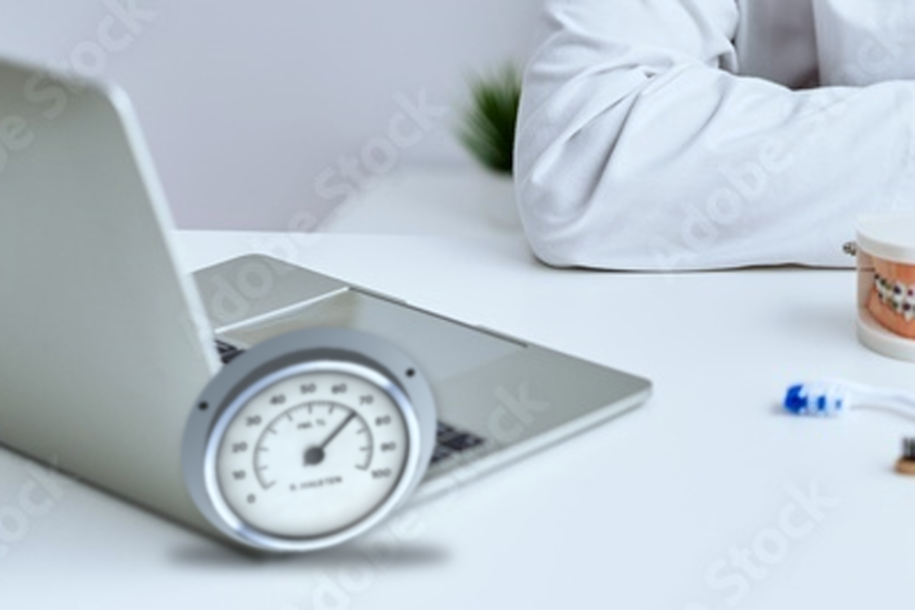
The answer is **70** %
